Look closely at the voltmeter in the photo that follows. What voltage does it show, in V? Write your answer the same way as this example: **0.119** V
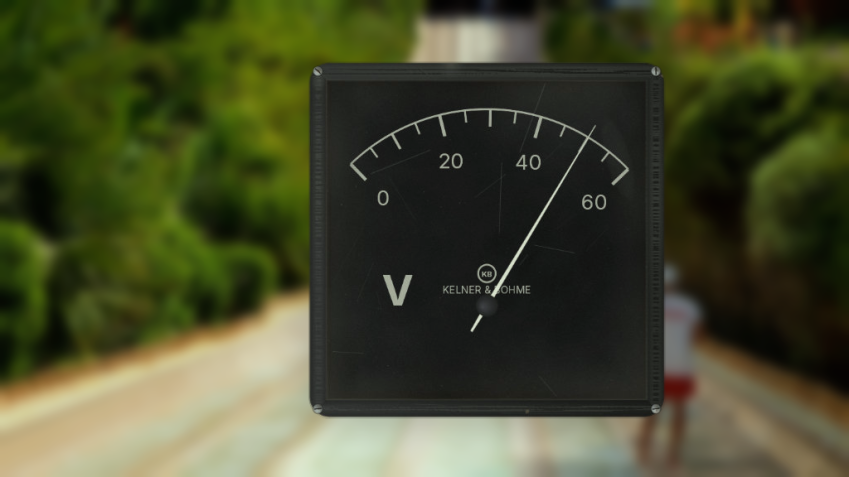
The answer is **50** V
